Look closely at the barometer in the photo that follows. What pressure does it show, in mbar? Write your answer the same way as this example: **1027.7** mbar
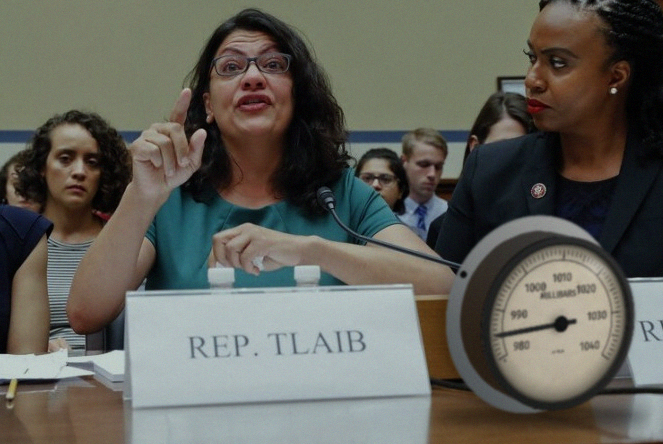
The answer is **985** mbar
